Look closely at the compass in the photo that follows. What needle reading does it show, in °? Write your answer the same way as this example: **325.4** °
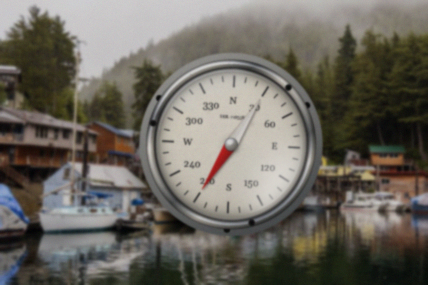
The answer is **210** °
